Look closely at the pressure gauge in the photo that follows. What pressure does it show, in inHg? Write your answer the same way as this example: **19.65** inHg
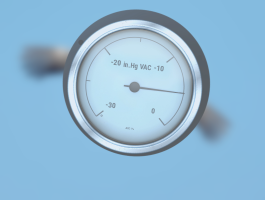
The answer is **-5** inHg
